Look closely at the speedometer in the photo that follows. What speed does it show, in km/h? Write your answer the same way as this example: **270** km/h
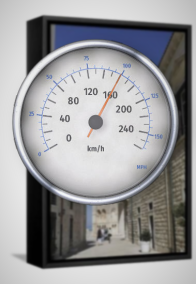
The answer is **160** km/h
